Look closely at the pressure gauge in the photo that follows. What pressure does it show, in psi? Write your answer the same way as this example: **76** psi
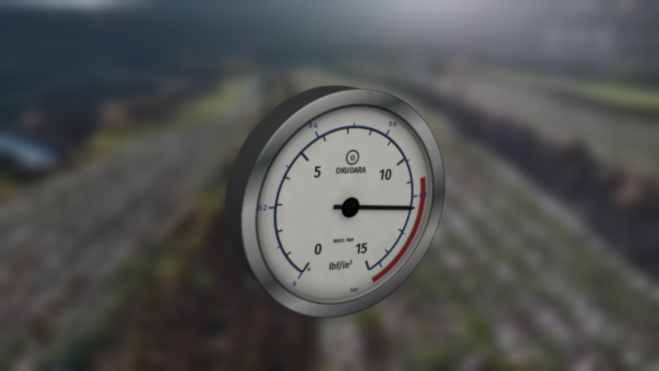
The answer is **12** psi
